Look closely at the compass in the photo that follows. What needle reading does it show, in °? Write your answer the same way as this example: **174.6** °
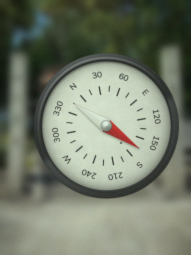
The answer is **165** °
